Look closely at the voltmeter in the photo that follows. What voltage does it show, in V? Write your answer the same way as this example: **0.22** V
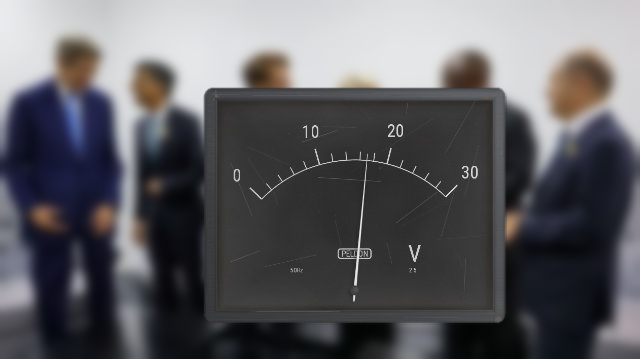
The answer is **17** V
